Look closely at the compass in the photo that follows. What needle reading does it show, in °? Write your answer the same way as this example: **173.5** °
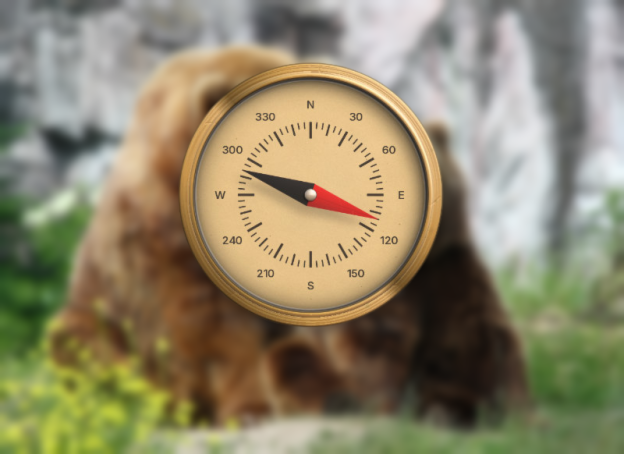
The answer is **110** °
